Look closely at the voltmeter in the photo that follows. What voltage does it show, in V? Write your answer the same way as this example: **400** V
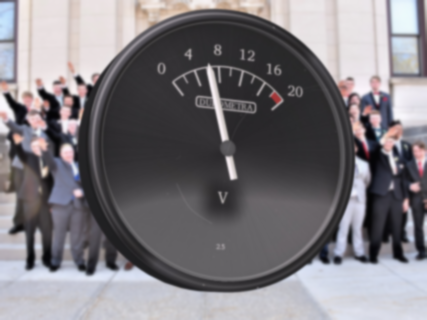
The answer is **6** V
